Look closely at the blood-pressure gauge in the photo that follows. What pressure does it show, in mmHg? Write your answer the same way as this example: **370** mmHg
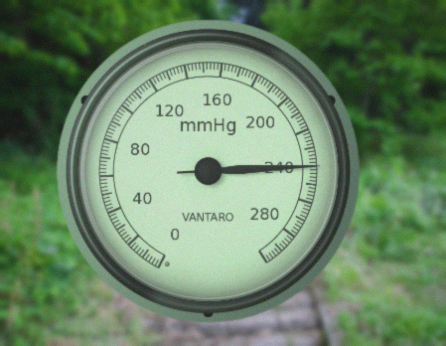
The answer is **240** mmHg
